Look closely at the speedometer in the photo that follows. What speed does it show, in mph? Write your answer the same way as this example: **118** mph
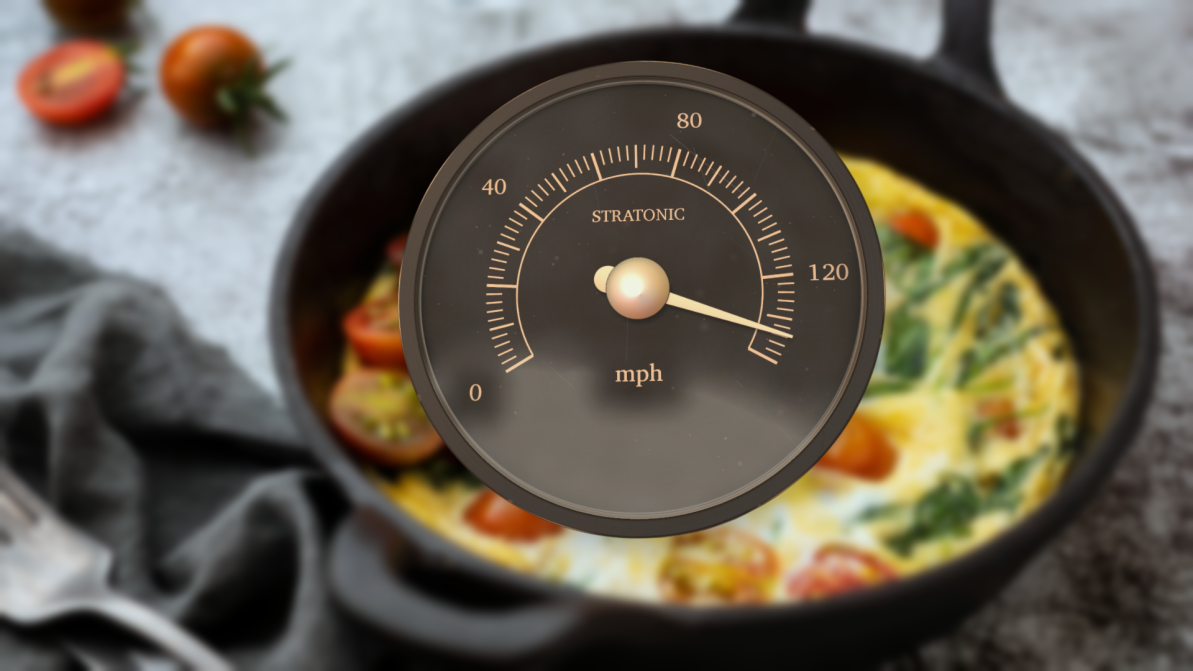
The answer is **134** mph
